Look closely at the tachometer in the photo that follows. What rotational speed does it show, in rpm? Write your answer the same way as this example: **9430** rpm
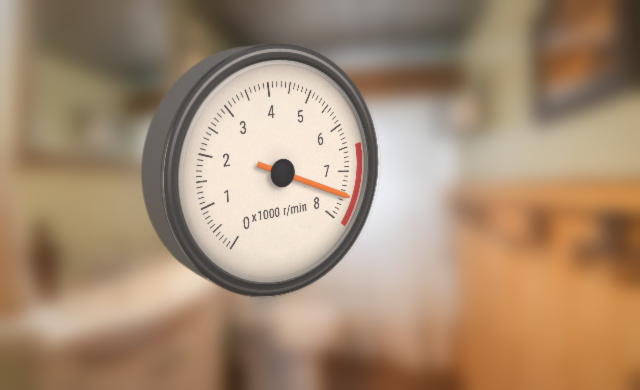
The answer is **7500** rpm
